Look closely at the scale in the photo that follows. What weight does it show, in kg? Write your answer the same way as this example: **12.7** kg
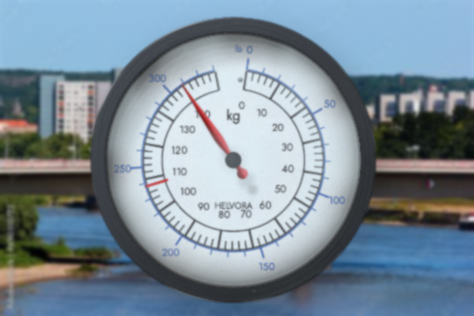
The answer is **140** kg
